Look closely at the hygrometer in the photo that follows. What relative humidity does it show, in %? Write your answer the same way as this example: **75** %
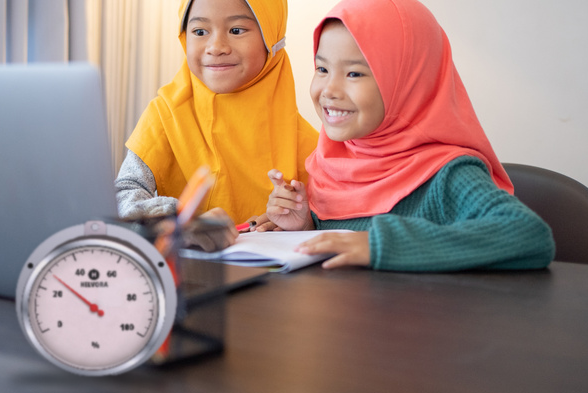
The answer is **28** %
